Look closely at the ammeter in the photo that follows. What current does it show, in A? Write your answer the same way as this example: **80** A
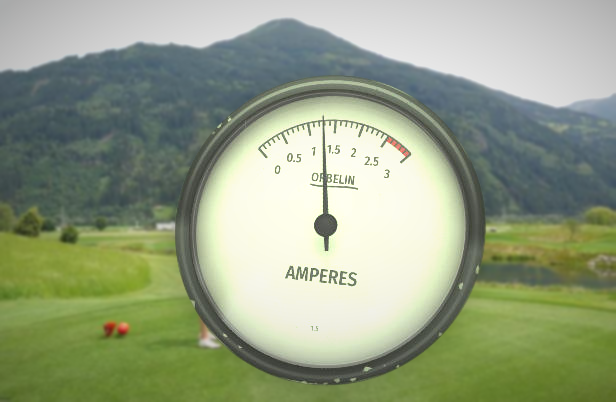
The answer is **1.3** A
